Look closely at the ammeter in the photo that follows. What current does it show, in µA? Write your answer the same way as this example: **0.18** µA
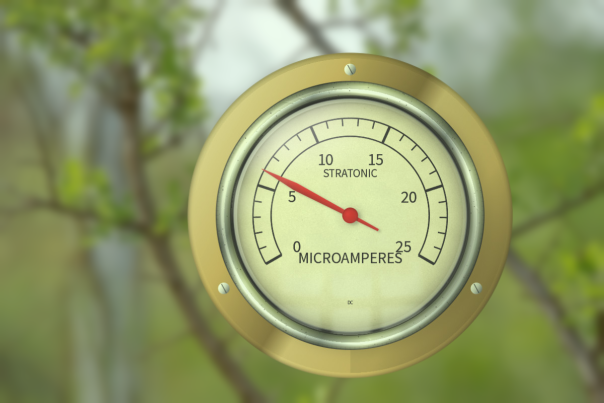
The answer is **6** µA
